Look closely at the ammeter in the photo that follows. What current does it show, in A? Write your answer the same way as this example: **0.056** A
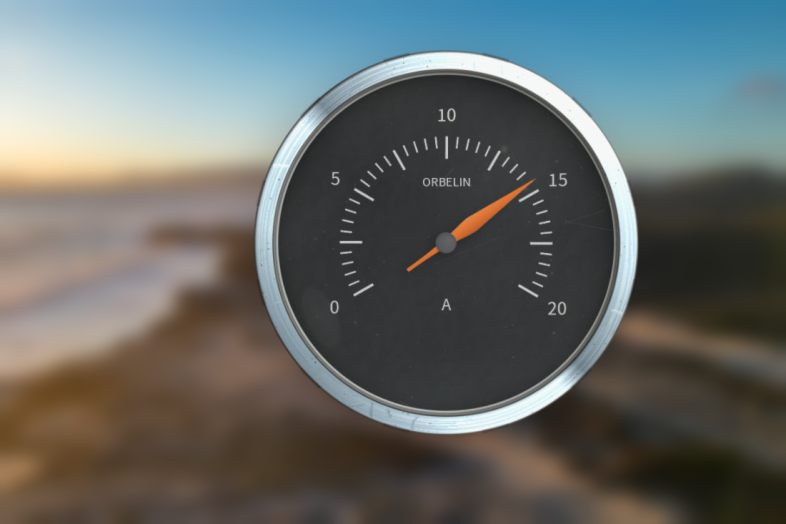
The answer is **14.5** A
